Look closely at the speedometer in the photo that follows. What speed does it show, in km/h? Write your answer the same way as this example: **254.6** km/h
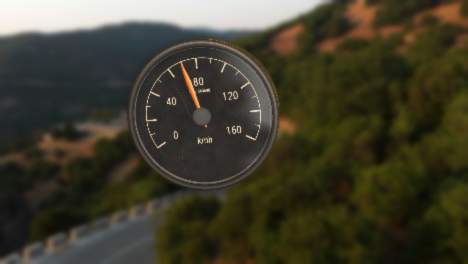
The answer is **70** km/h
